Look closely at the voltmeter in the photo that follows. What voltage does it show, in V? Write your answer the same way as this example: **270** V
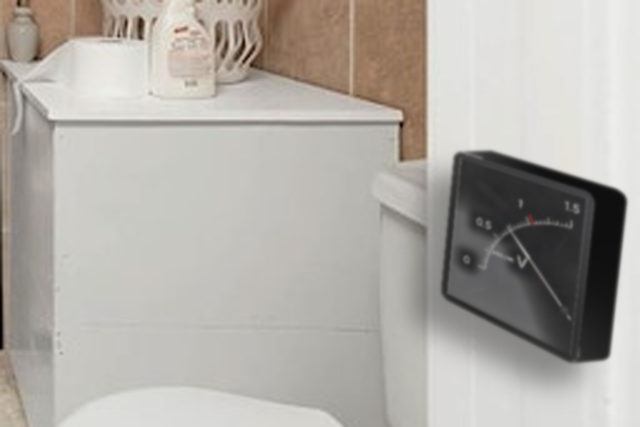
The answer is **0.75** V
